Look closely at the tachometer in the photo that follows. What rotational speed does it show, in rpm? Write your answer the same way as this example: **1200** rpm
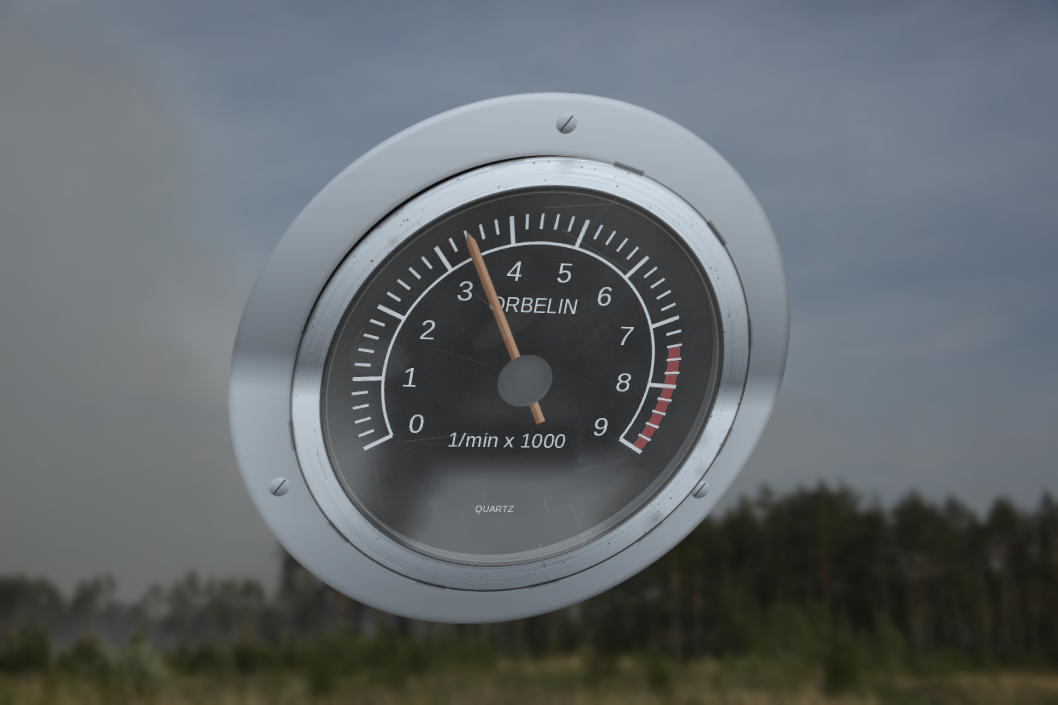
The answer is **3400** rpm
